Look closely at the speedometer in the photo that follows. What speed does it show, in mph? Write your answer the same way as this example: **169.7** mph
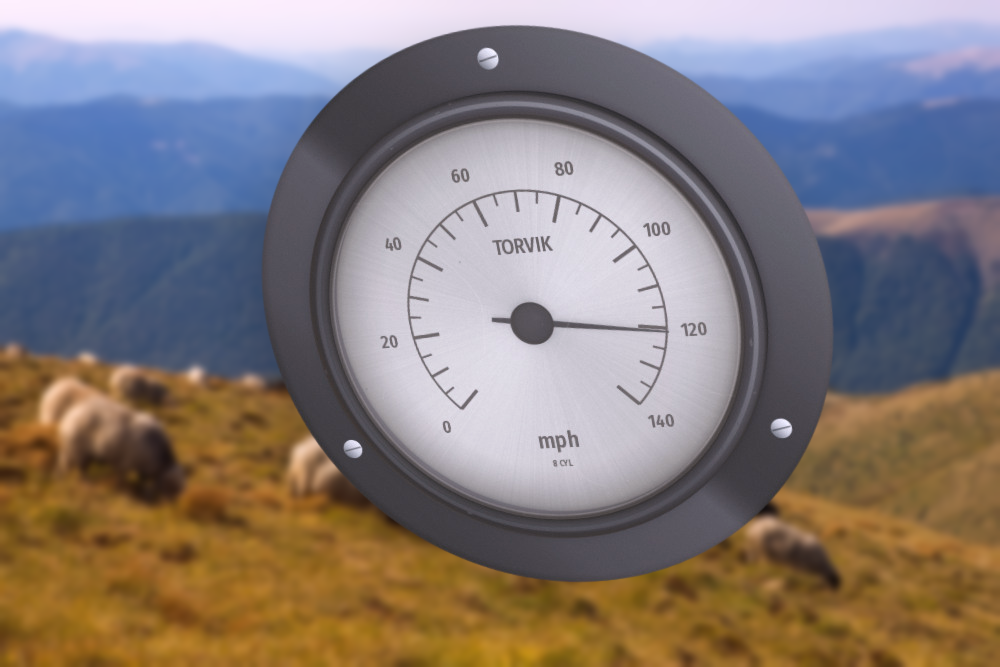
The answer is **120** mph
